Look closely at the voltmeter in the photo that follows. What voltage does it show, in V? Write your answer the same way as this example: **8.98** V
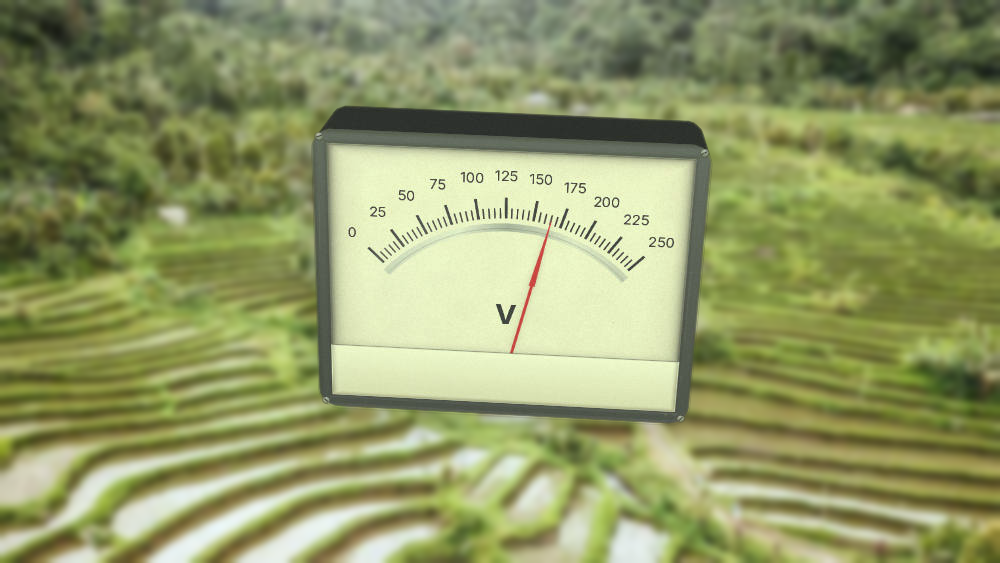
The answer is **165** V
